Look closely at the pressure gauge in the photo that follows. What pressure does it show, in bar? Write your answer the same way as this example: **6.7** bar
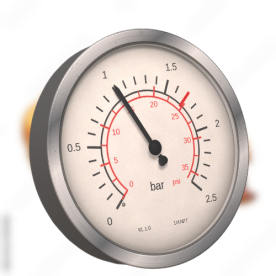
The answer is **1** bar
